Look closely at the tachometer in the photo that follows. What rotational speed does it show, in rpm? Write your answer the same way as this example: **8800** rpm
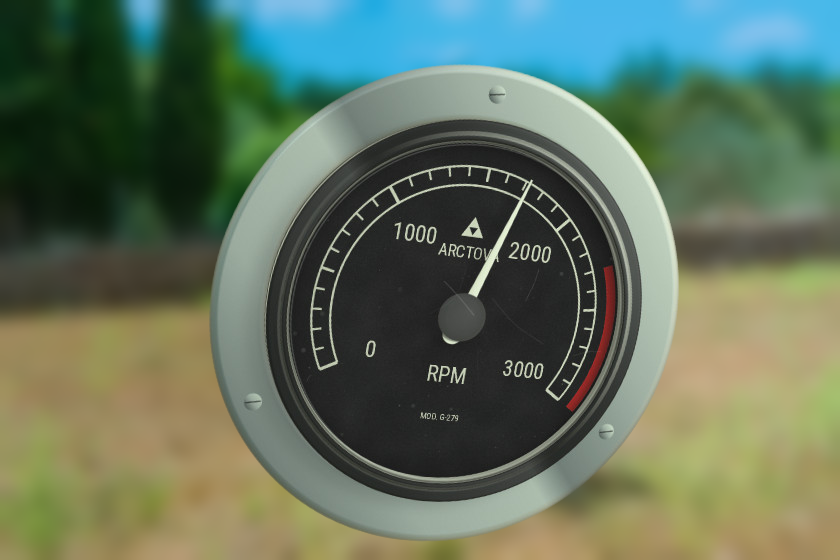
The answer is **1700** rpm
